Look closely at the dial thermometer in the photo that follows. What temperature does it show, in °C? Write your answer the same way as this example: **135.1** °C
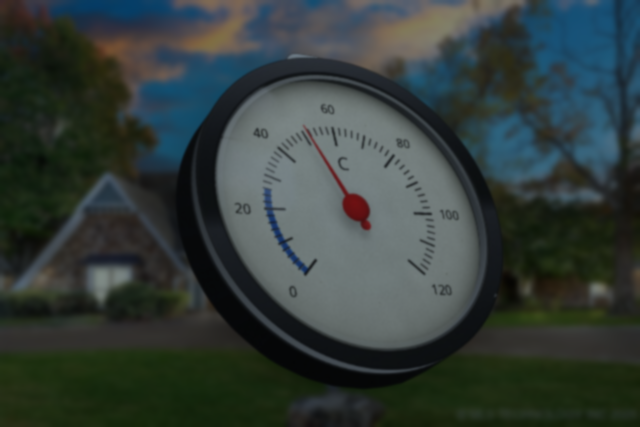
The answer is **50** °C
